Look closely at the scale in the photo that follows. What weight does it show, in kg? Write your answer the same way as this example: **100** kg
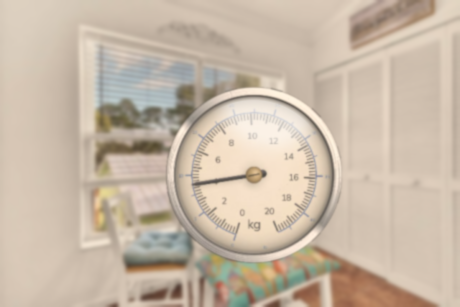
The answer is **4** kg
